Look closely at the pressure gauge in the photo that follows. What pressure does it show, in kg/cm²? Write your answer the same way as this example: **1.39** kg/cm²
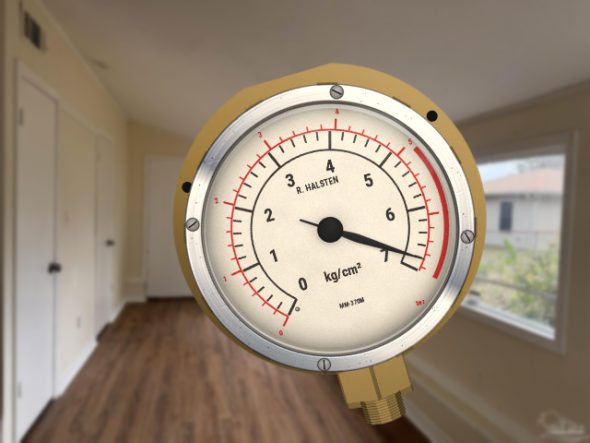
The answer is **6.8** kg/cm²
